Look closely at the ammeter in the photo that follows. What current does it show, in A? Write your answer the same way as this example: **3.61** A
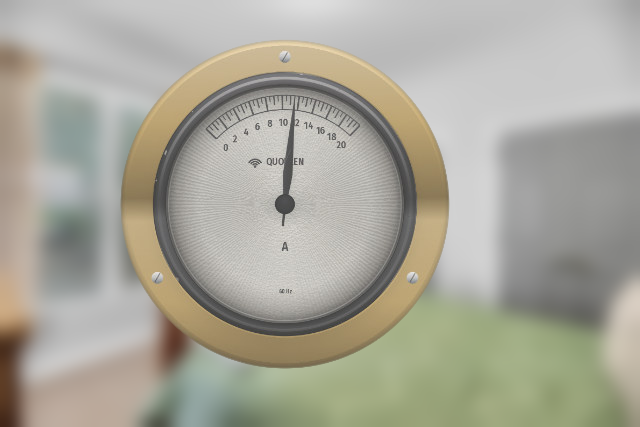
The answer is **11.5** A
